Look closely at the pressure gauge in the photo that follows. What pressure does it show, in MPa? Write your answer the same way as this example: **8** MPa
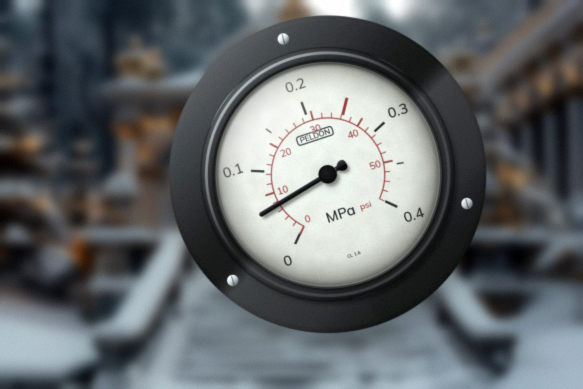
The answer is **0.05** MPa
